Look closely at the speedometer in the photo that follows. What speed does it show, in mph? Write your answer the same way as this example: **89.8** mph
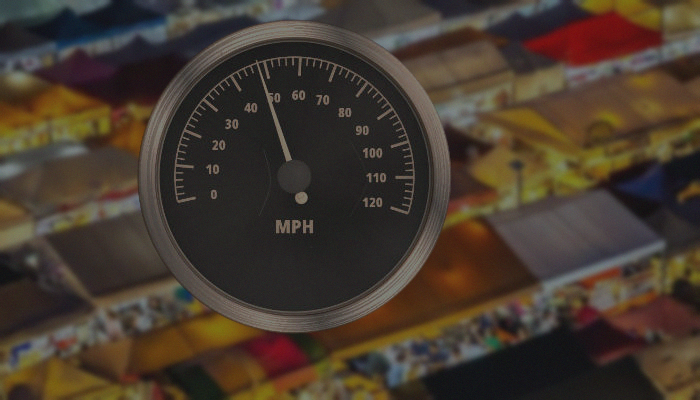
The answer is **48** mph
